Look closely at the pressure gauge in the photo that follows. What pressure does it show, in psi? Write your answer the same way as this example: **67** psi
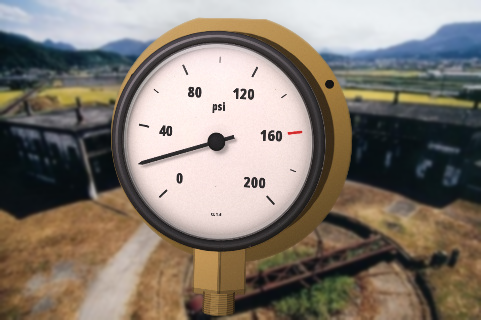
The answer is **20** psi
